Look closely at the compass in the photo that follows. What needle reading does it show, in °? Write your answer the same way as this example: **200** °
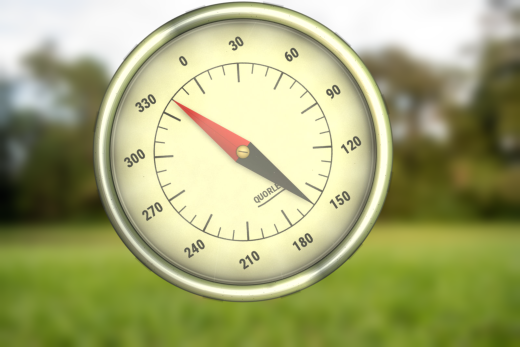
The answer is **340** °
